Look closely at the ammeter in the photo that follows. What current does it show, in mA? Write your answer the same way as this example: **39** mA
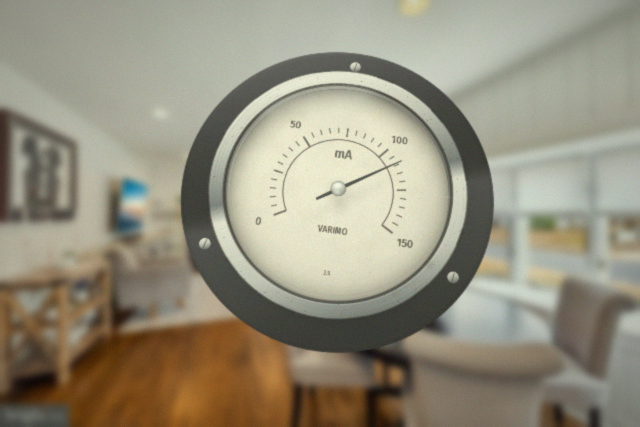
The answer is **110** mA
